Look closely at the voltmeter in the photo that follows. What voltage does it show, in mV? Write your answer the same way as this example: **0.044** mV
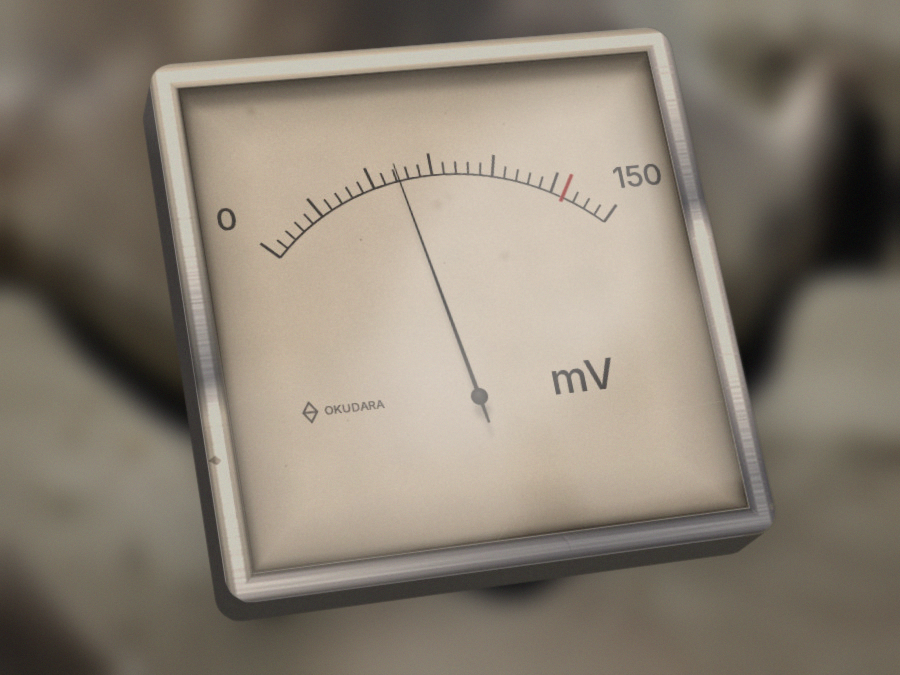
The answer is **60** mV
